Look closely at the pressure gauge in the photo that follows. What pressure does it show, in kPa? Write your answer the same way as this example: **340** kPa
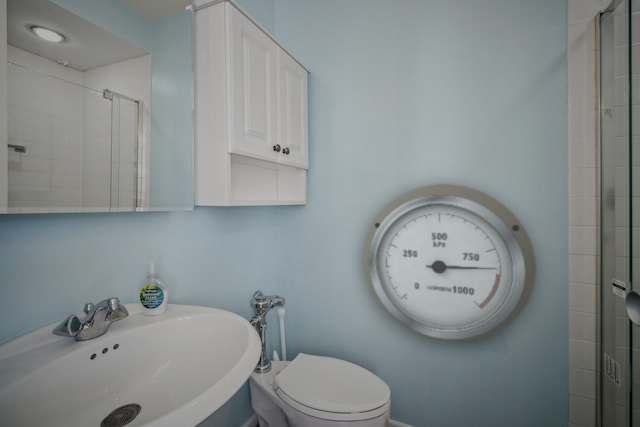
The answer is **825** kPa
